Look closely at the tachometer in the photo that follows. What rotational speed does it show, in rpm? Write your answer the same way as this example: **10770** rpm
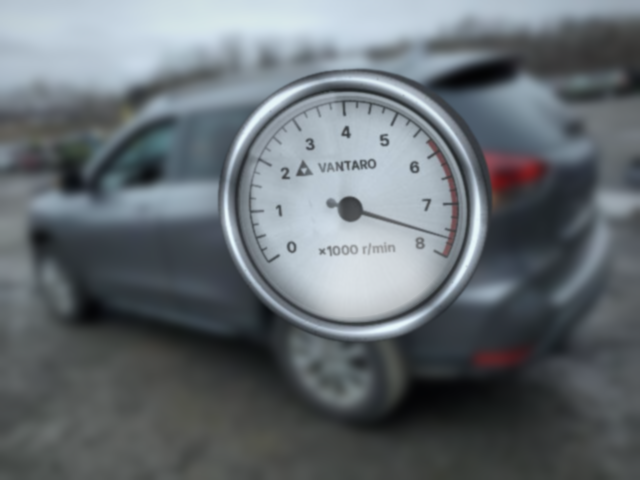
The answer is **7625** rpm
